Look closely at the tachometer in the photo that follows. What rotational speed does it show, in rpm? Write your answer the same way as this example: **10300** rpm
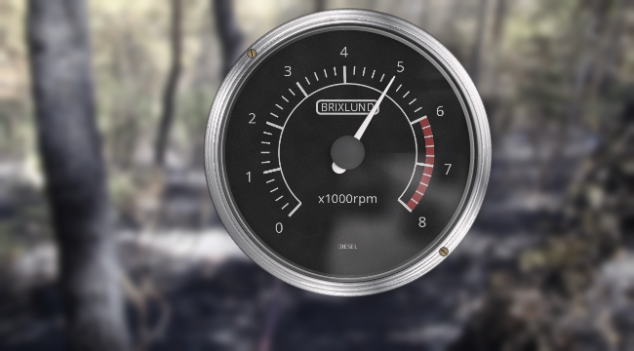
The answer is **5000** rpm
